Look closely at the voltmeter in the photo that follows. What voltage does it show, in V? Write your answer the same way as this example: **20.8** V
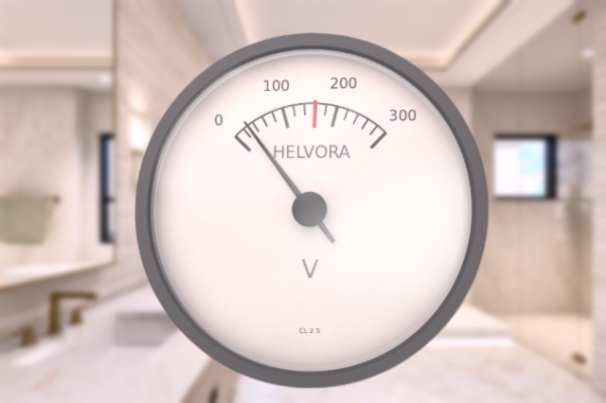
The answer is **30** V
